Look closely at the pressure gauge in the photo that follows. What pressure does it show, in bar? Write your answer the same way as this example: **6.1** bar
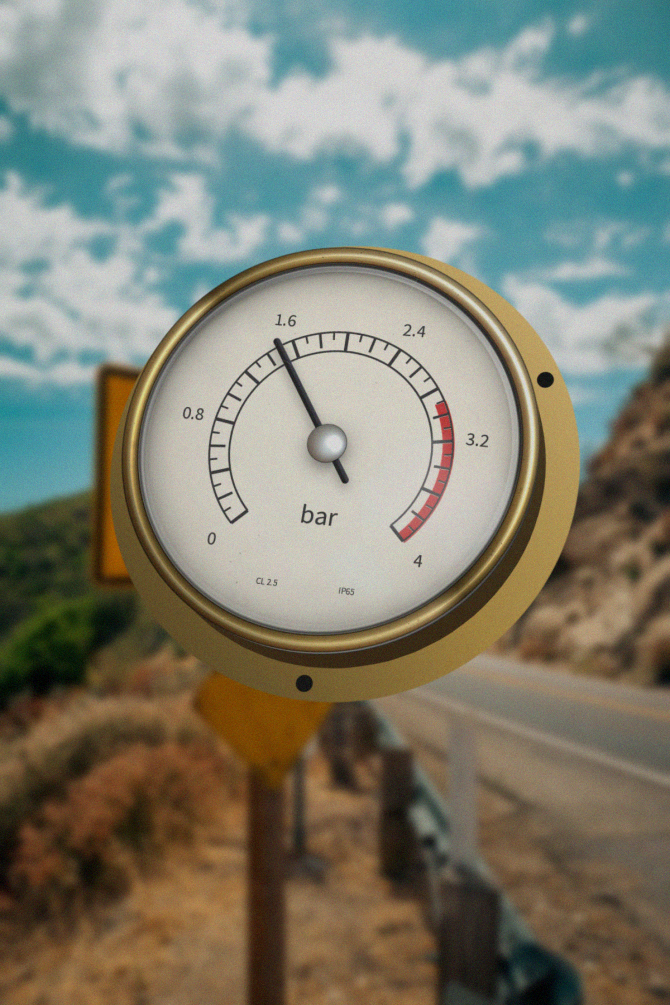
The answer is **1.5** bar
